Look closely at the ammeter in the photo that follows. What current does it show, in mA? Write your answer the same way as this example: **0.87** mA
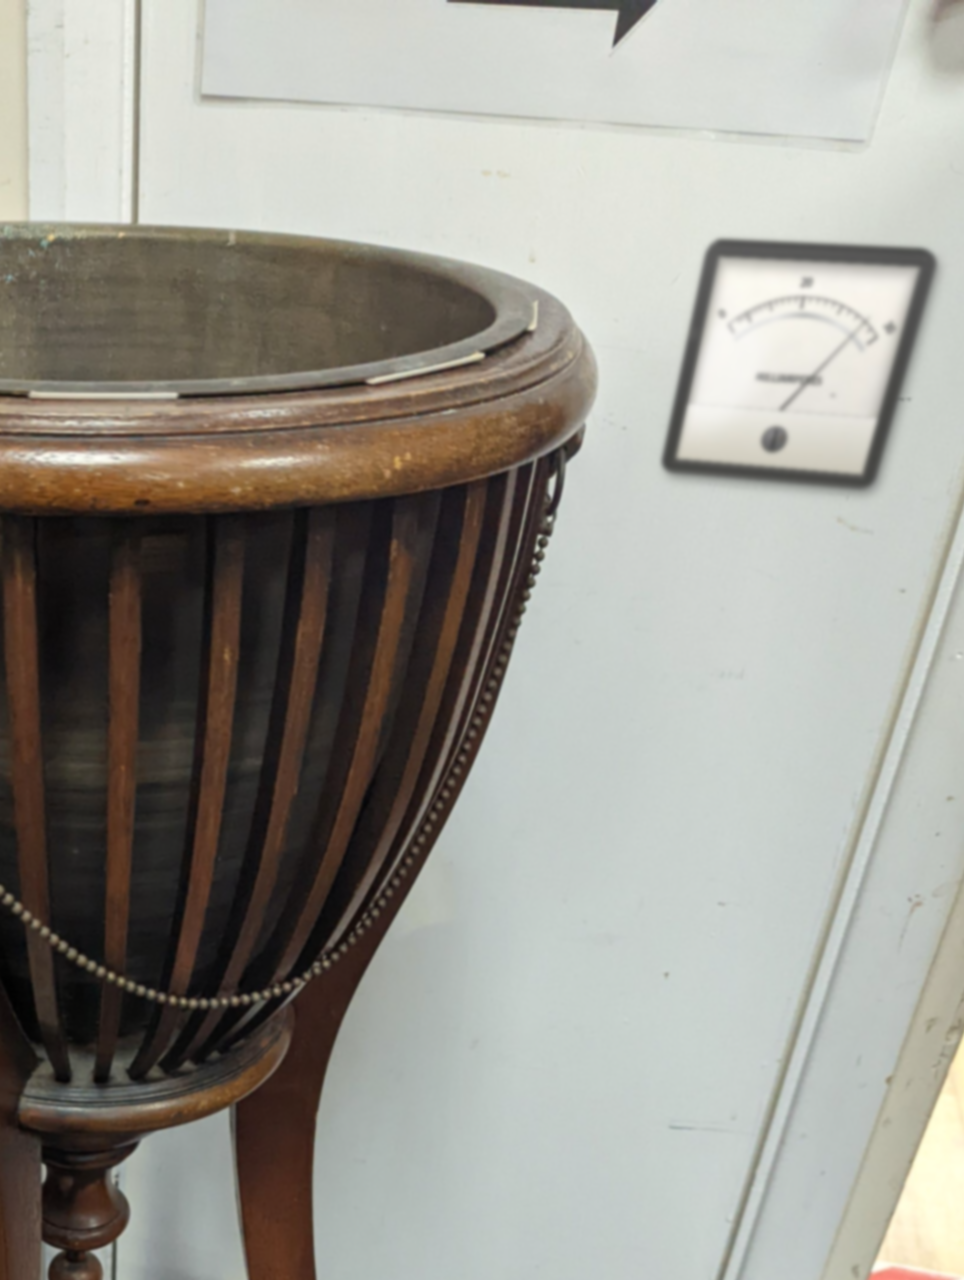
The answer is **28** mA
